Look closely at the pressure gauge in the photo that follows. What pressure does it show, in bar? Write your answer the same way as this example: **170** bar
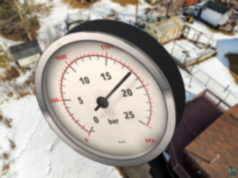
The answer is **18** bar
